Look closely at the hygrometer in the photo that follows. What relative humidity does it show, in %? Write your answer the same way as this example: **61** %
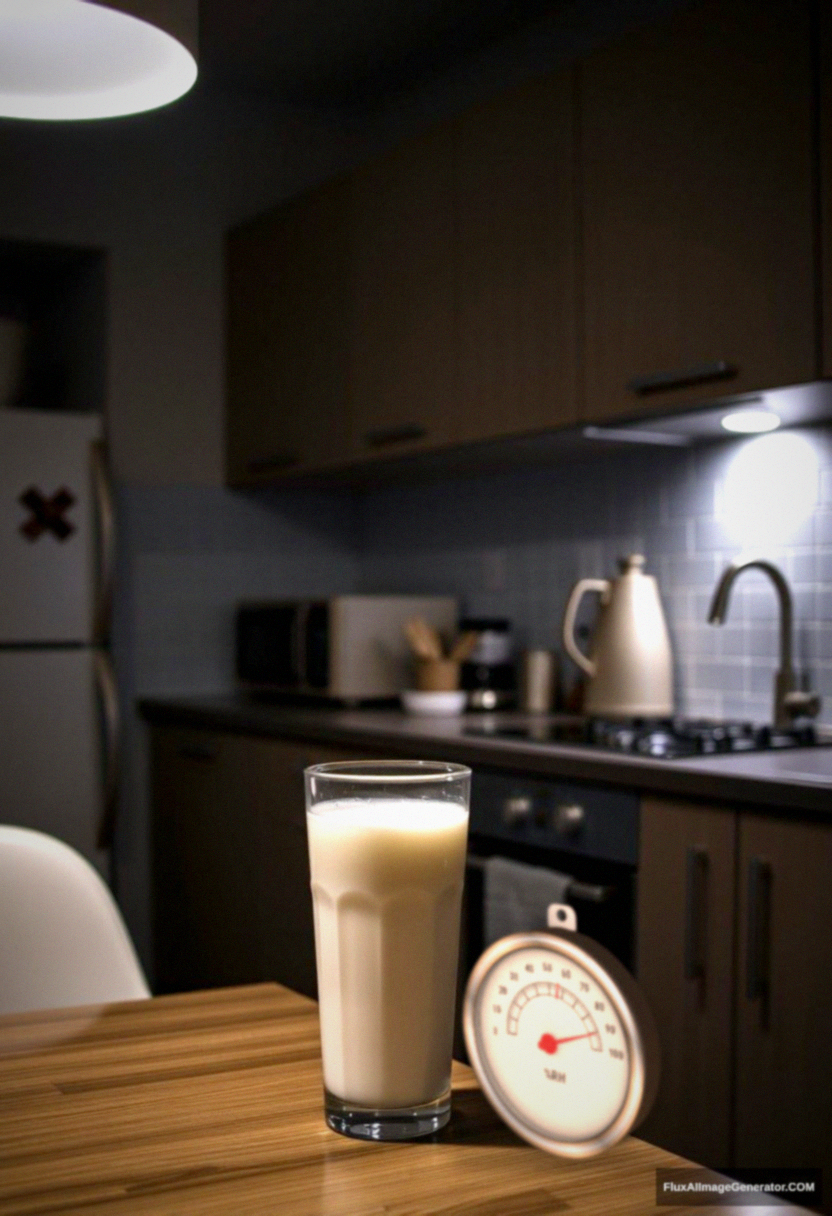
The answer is **90** %
